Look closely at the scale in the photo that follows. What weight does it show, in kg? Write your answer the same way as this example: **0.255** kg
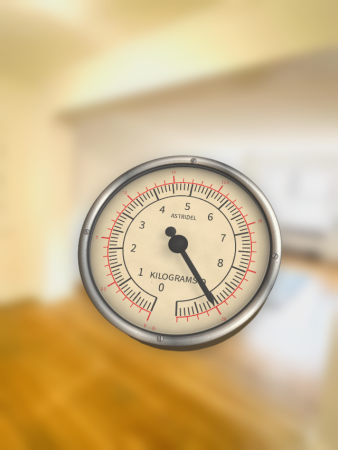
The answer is **9.1** kg
